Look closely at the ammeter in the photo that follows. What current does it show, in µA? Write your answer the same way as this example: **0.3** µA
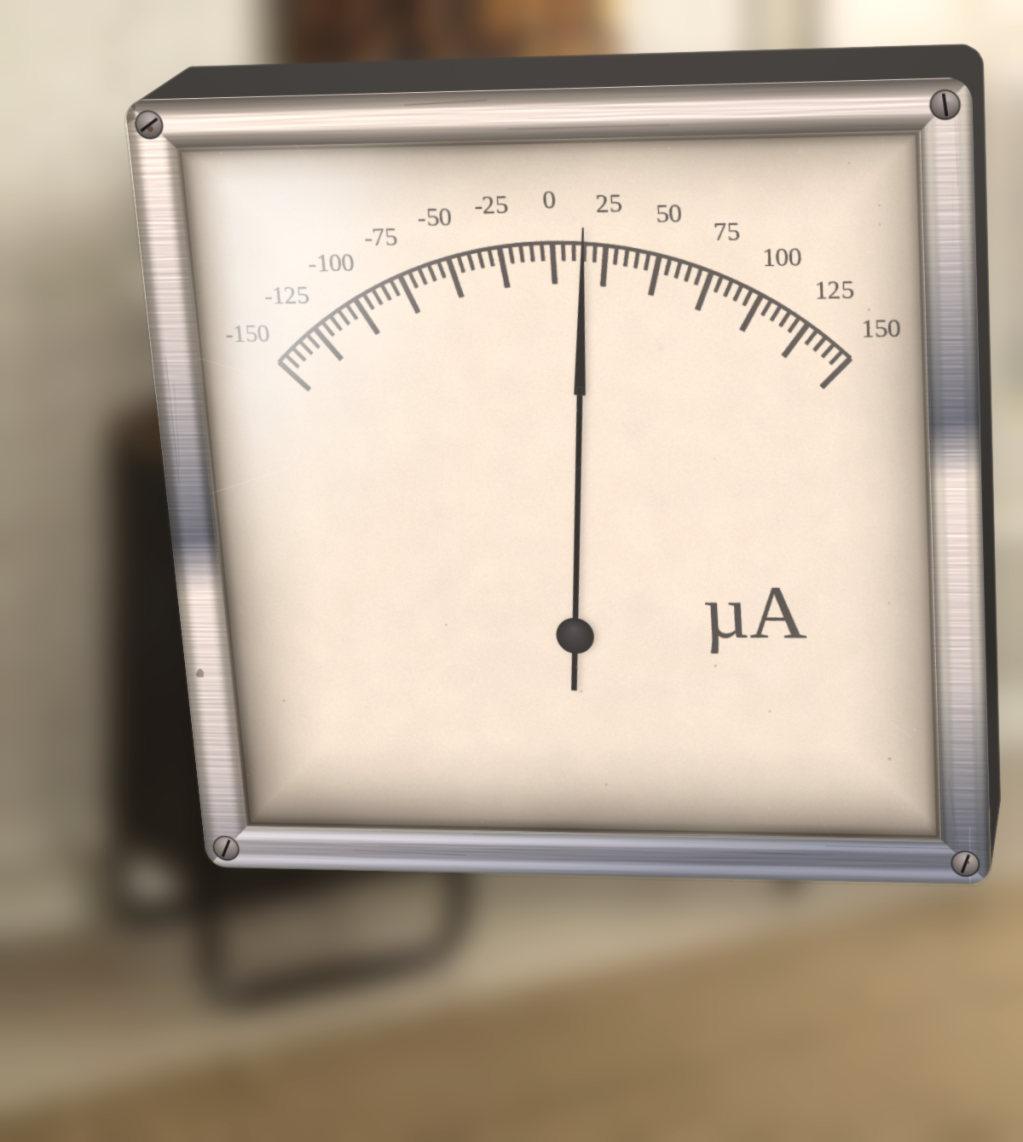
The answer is **15** µA
